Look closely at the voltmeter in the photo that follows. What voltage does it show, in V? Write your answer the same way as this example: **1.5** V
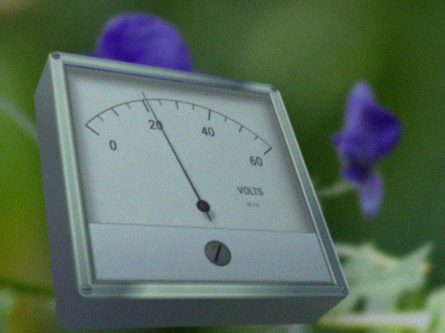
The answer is **20** V
